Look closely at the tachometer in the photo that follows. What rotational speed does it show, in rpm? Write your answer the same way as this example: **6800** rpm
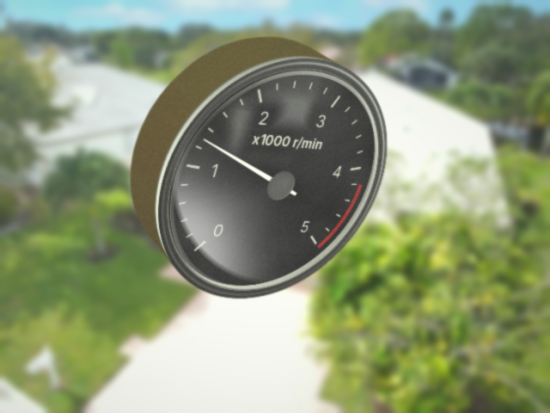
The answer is **1300** rpm
